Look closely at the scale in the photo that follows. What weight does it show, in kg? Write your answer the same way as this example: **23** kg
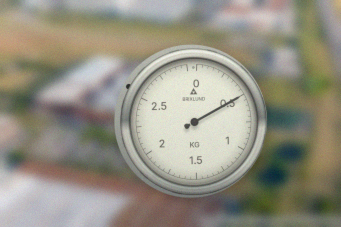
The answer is **0.5** kg
